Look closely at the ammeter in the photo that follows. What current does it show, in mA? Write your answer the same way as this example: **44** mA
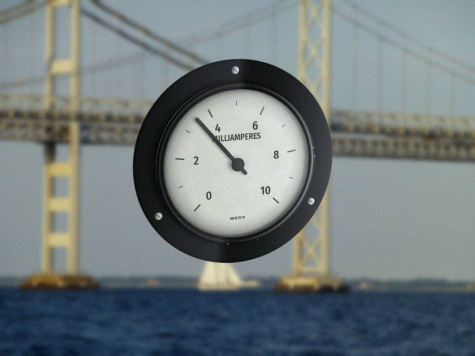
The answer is **3.5** mA
